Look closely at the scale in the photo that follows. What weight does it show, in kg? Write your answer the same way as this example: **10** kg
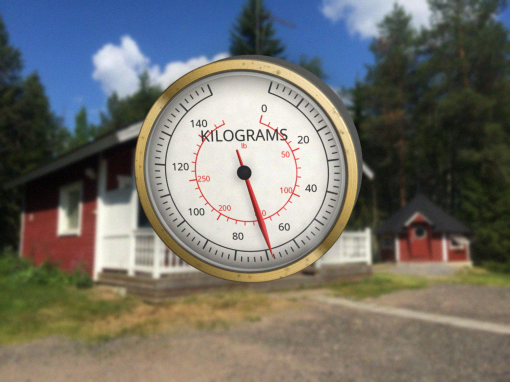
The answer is **68** kg
